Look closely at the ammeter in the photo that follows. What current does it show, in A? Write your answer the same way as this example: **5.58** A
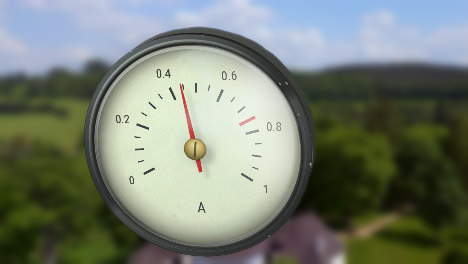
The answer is **0.45** A
